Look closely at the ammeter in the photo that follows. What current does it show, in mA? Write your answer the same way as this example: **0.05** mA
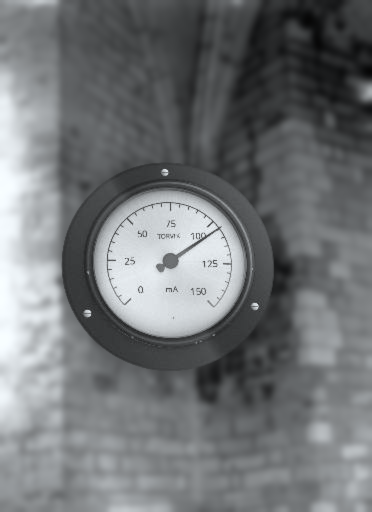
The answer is **105** mA
